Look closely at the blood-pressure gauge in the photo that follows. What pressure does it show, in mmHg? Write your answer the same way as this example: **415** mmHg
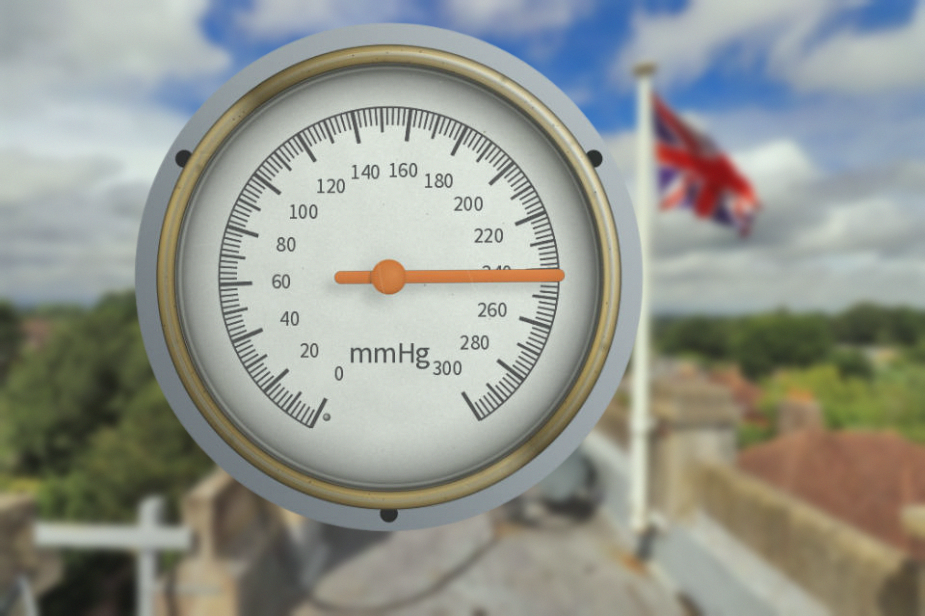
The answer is **242** mmHg
